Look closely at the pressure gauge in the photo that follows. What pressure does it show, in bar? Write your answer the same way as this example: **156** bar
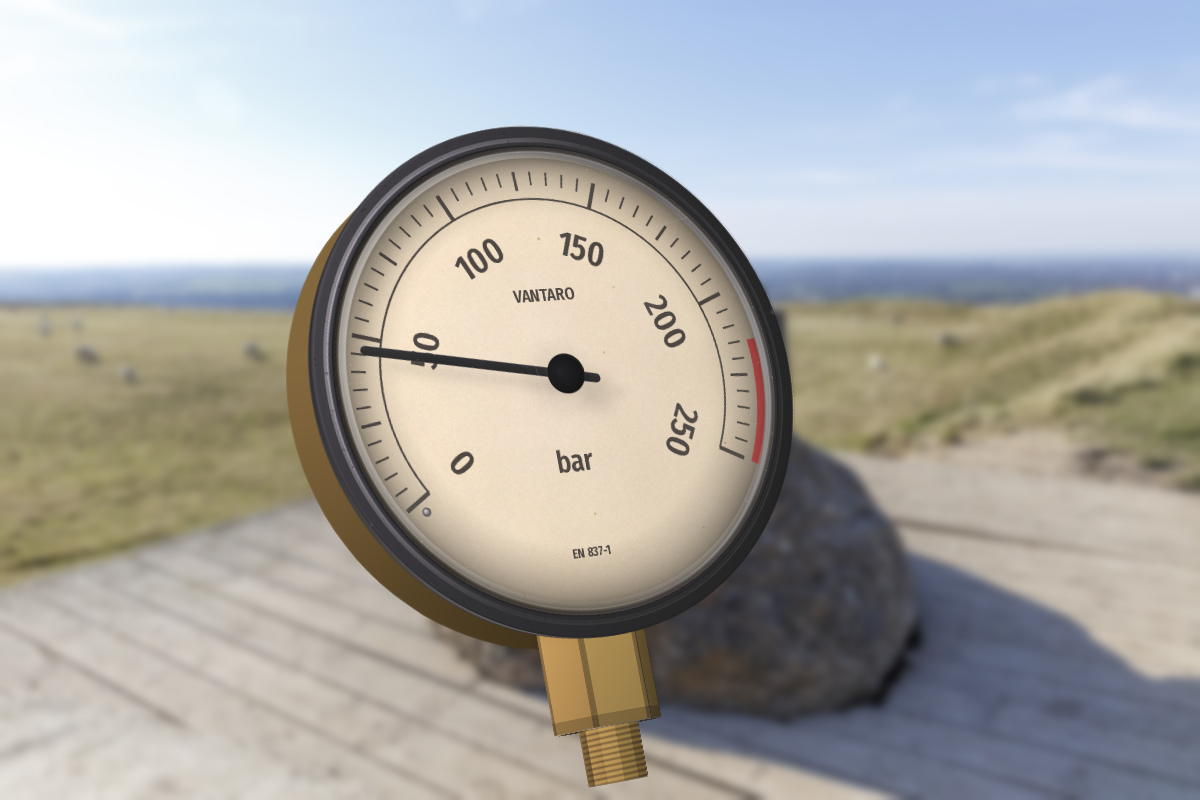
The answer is **45** bar
